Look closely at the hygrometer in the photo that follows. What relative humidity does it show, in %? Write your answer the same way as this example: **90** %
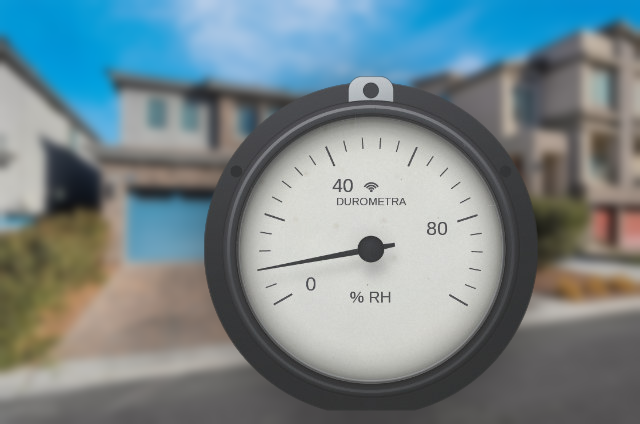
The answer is **8** %
